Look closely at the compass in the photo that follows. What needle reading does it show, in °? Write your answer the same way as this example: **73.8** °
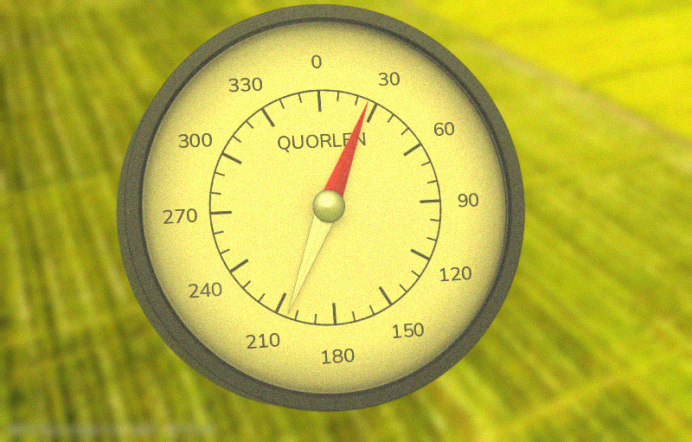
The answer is **25** °
